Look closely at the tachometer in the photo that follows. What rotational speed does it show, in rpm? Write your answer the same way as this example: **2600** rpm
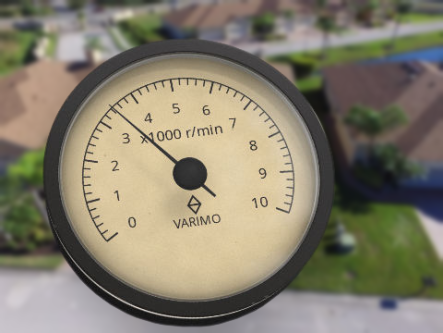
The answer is **3400** rpm
